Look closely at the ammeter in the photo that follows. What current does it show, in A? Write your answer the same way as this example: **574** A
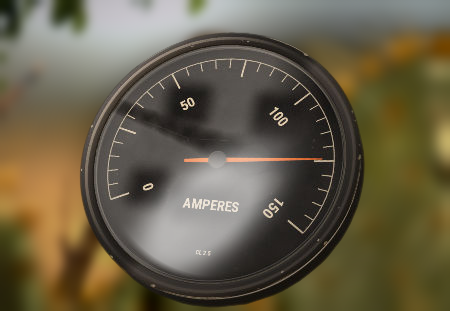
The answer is **125** A
